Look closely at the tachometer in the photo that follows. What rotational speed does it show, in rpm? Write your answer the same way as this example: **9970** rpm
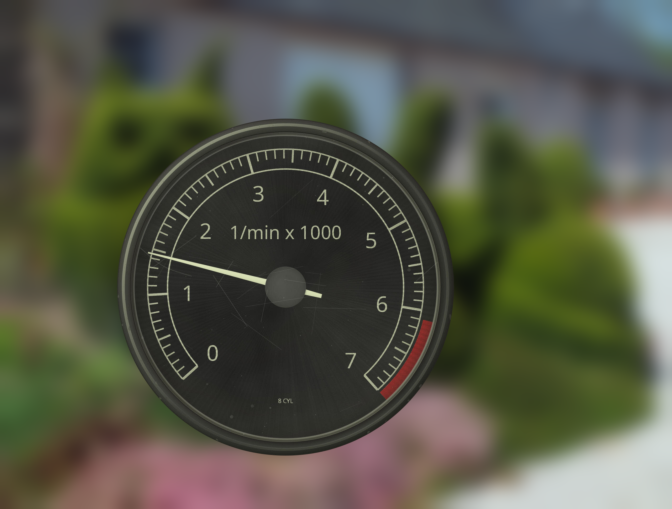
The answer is **1450** rpm
